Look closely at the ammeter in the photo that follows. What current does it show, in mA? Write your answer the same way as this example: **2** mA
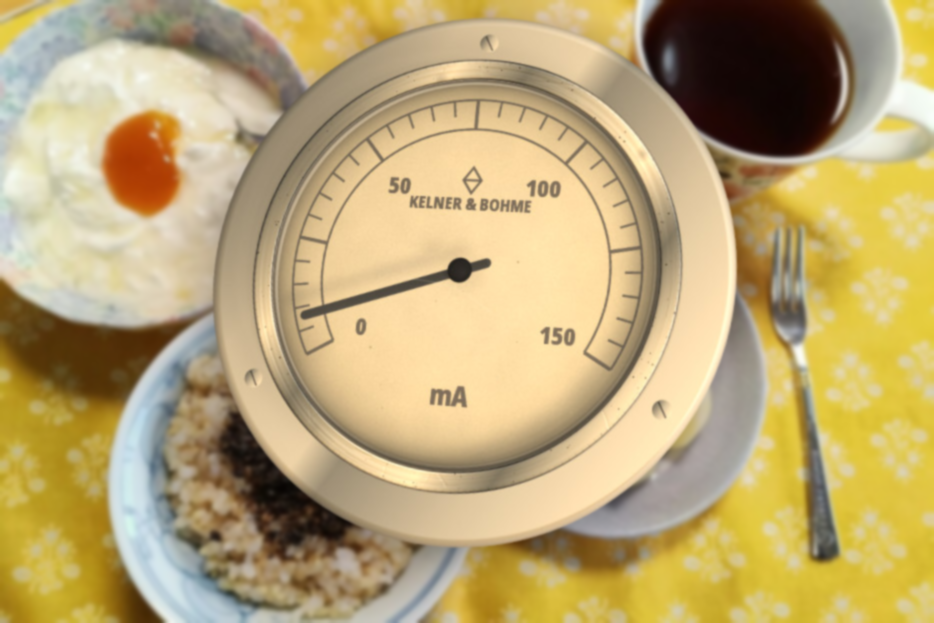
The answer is **7.5** mA
